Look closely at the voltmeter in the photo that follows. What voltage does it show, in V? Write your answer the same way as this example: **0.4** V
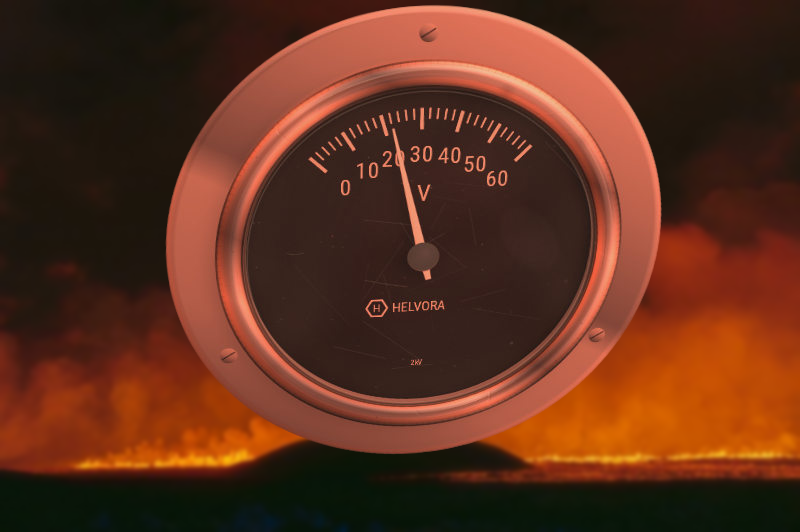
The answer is **22** V
